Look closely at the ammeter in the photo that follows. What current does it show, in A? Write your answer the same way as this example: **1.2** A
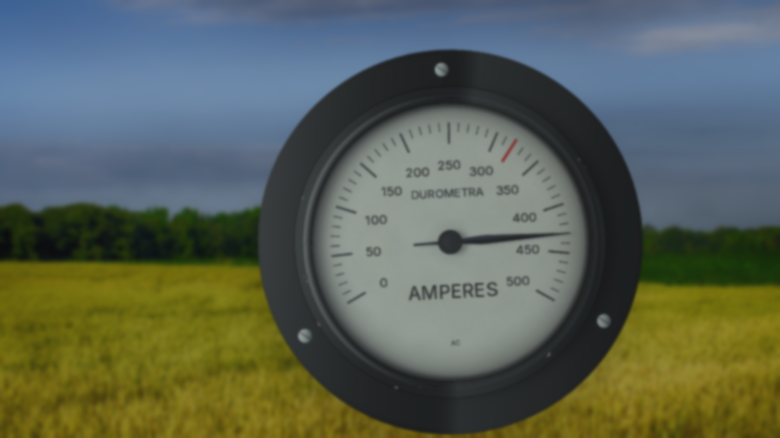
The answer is **430** A
